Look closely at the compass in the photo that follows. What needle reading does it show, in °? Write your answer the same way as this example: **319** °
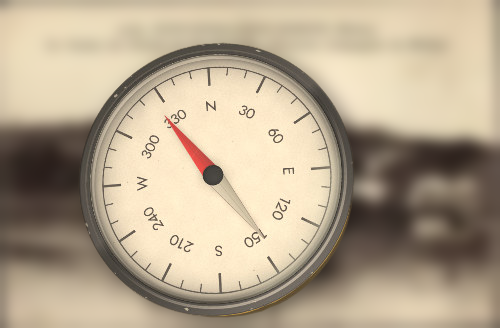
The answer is **325** °
